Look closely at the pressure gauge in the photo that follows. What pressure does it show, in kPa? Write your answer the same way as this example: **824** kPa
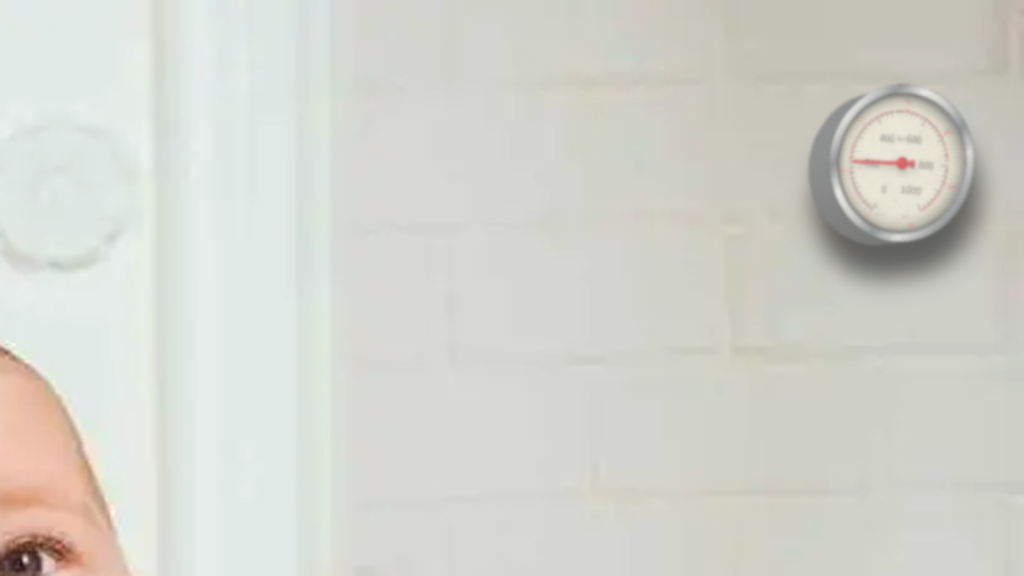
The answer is **200** kPa
